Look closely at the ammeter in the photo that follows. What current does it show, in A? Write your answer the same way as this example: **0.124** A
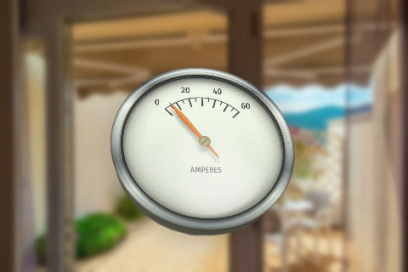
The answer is **5** A
